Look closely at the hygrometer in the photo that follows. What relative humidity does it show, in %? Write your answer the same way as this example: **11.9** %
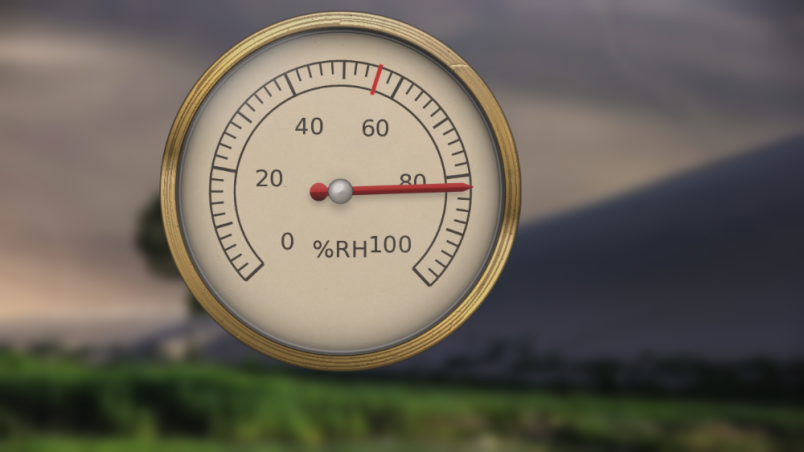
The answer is **82** %
